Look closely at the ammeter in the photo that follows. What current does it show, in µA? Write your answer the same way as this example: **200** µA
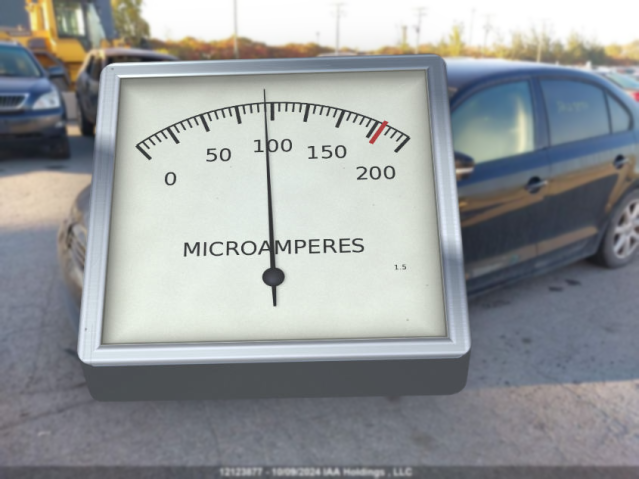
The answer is **95** µA
